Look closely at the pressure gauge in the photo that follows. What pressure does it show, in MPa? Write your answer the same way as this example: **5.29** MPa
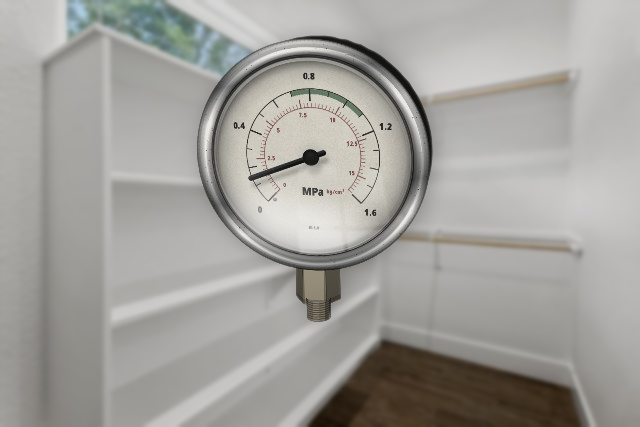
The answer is **0.15** MPa
